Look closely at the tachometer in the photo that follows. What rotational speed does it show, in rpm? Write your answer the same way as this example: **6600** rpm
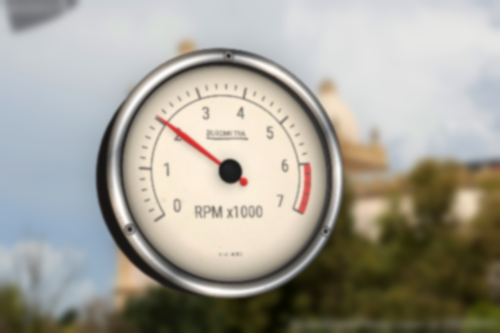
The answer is **2000** rpm
